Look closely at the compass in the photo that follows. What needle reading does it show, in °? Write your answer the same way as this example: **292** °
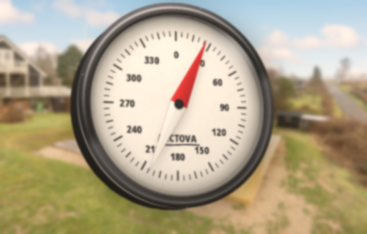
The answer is **25** °
